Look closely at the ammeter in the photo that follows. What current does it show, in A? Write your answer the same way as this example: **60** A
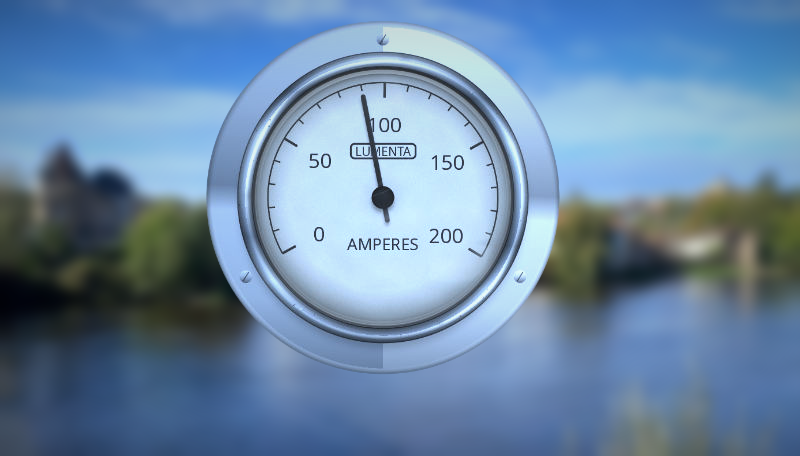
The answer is **90** A
